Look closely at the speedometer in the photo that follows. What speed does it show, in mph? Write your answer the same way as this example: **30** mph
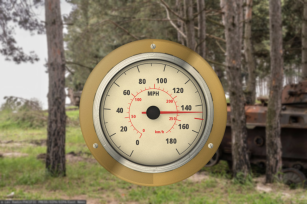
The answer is **145** mph
